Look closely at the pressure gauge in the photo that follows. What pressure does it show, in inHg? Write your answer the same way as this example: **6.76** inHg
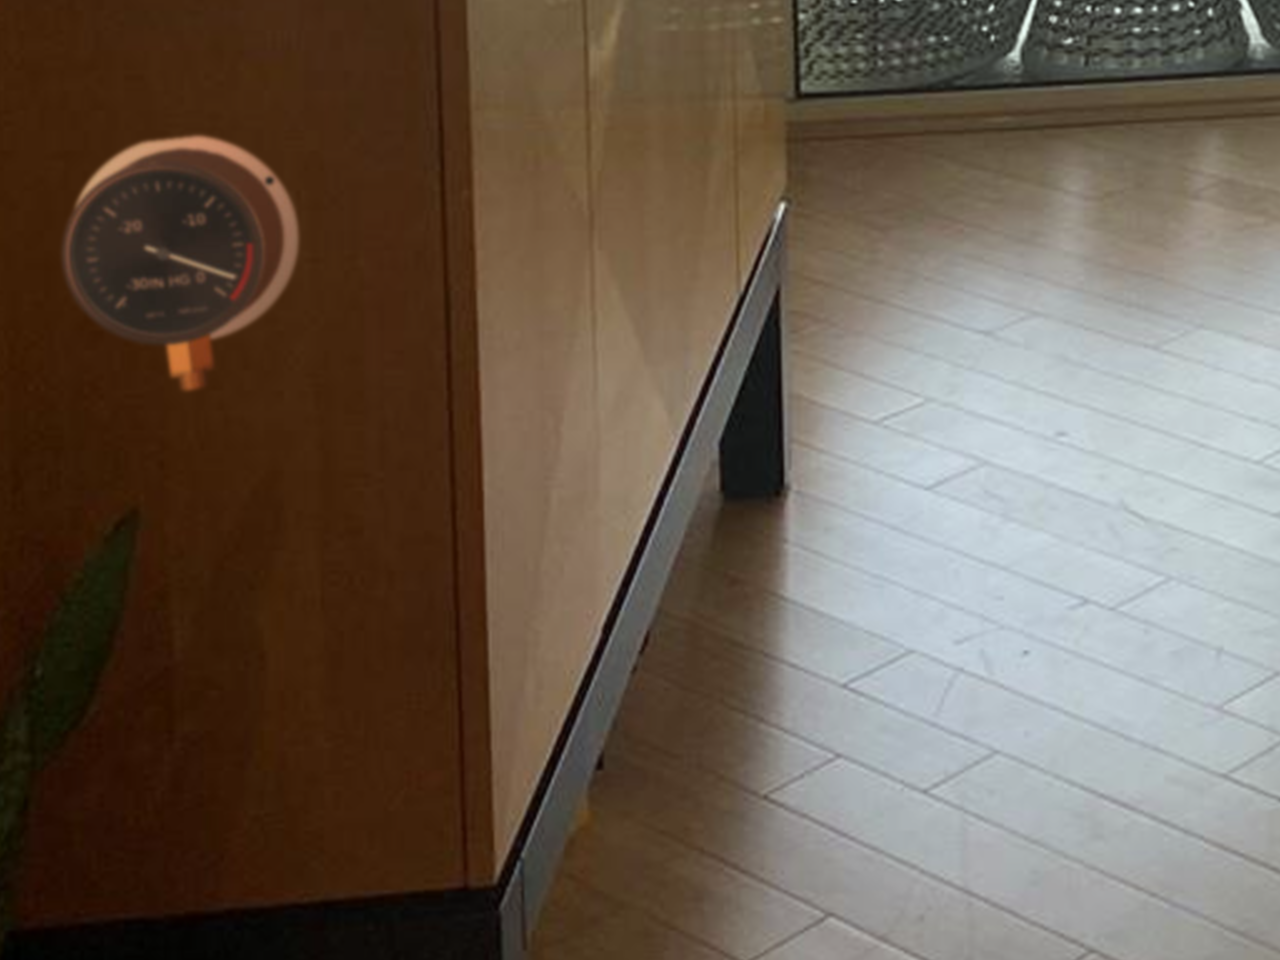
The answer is **-2** inHg
